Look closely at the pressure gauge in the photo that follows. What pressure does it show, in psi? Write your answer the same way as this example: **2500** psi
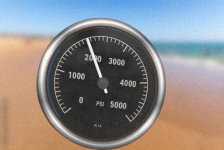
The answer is **2000** psi
